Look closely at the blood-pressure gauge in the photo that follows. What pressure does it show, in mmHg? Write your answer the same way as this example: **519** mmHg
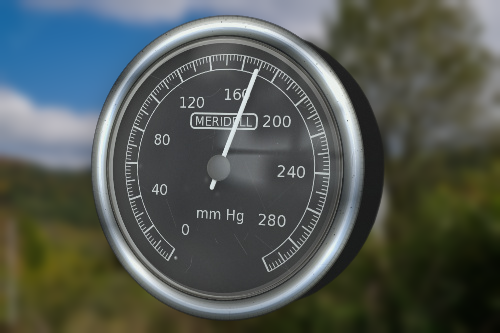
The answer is **170** mmHg
